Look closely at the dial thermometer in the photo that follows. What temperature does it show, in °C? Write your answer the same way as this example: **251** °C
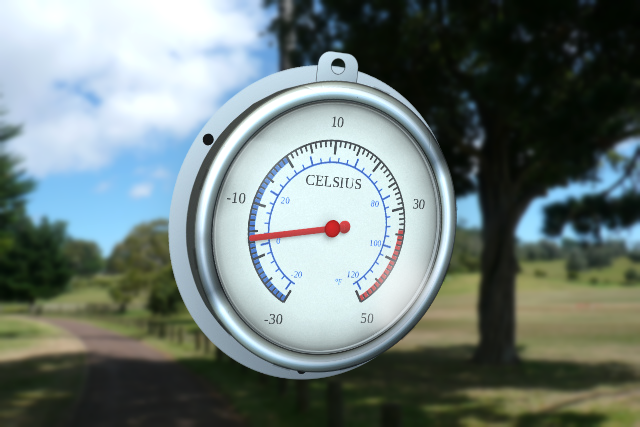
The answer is **-16** °C
